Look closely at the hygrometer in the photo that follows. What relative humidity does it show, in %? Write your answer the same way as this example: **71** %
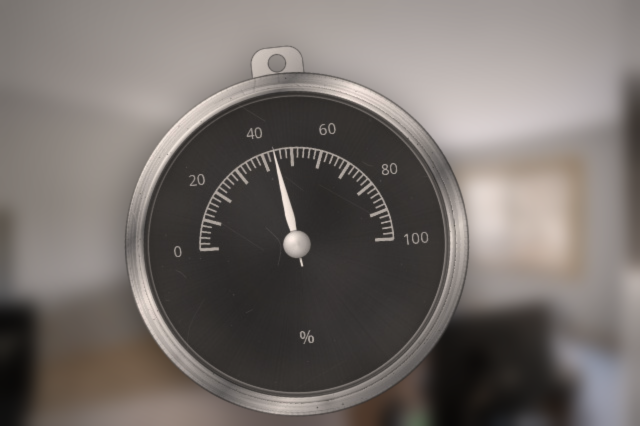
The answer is **44** %
